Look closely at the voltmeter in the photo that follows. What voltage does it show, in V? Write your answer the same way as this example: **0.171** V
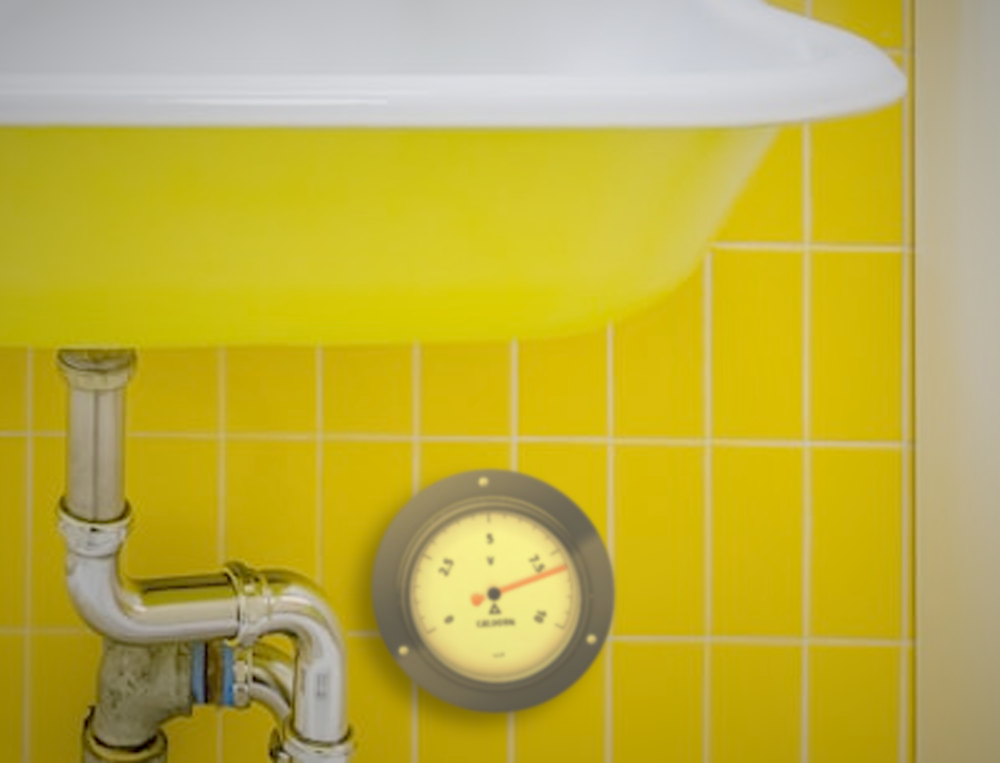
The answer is **8** V
